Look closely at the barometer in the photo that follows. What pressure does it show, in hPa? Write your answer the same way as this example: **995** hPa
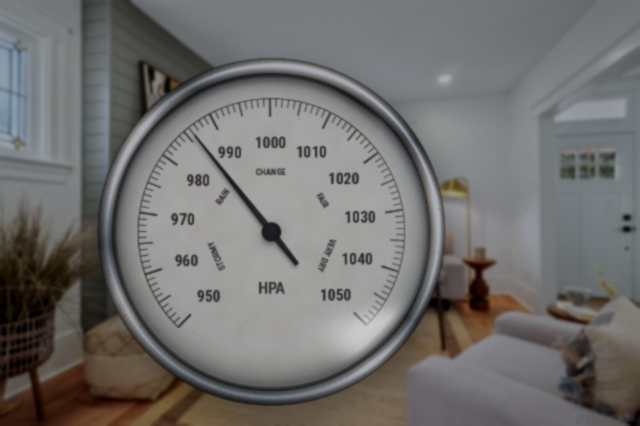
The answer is **986** hPa
